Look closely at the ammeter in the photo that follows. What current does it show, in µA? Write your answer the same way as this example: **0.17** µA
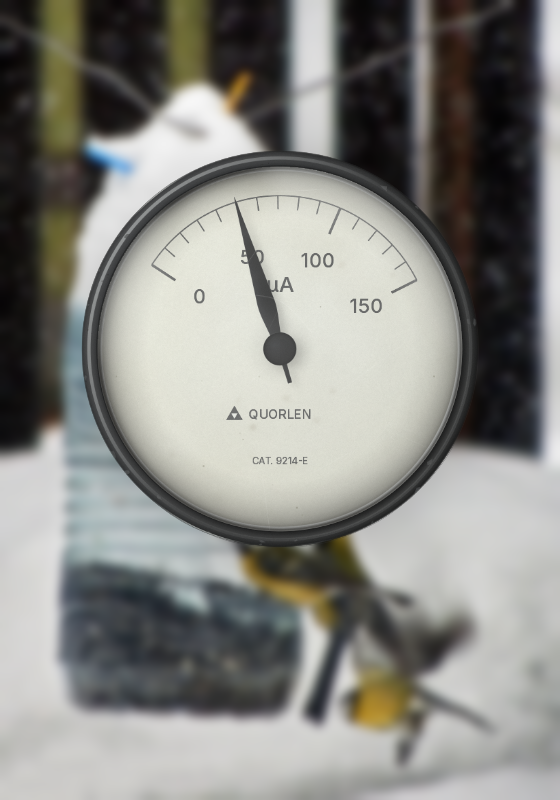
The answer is **50** µA
